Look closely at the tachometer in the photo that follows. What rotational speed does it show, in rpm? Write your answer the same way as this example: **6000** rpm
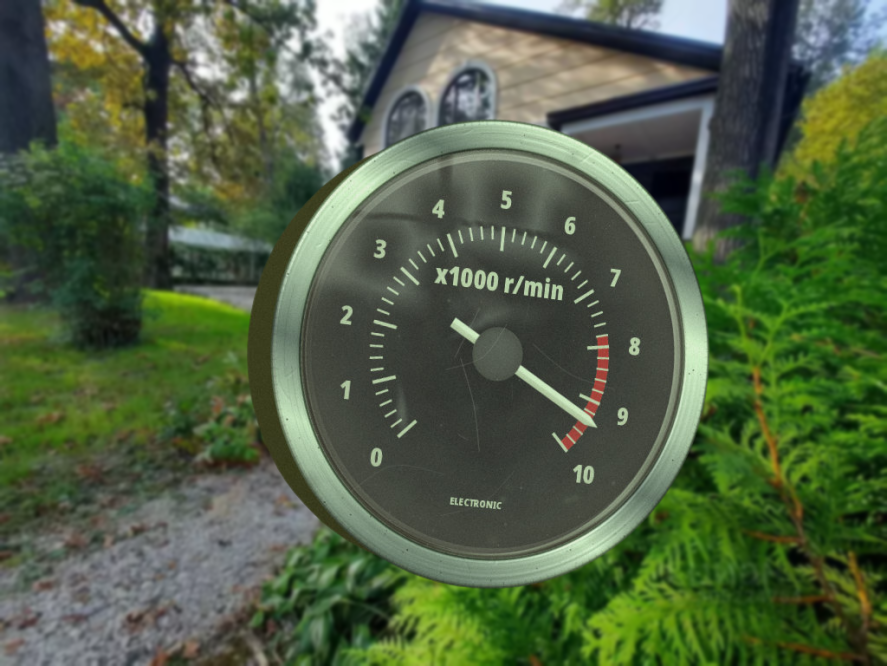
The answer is **9400** rpm
